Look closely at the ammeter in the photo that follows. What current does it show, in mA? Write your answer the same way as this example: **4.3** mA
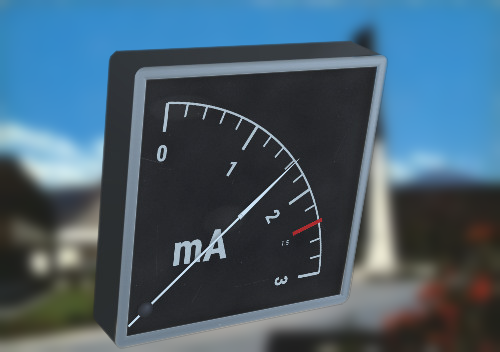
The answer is **1.6** mA
